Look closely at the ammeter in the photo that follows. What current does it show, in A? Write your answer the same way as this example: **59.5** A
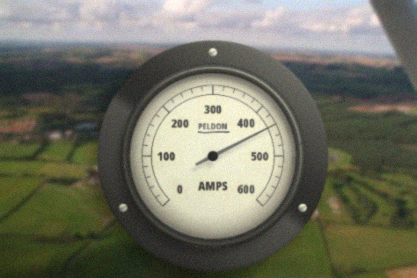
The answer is **440** A
